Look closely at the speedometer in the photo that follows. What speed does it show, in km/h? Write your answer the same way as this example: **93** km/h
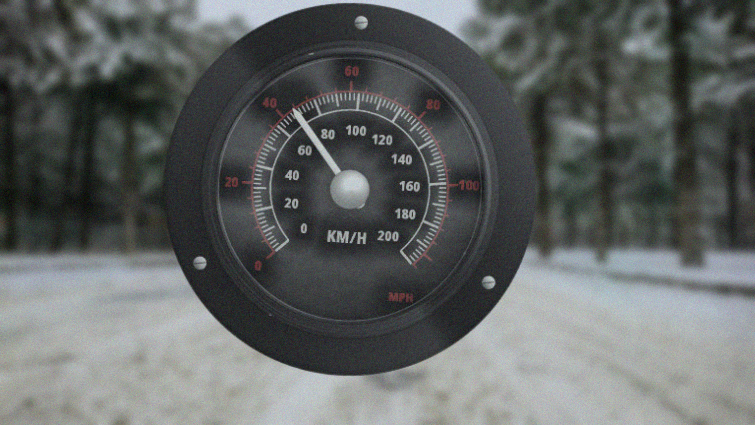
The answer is **70** km/h
